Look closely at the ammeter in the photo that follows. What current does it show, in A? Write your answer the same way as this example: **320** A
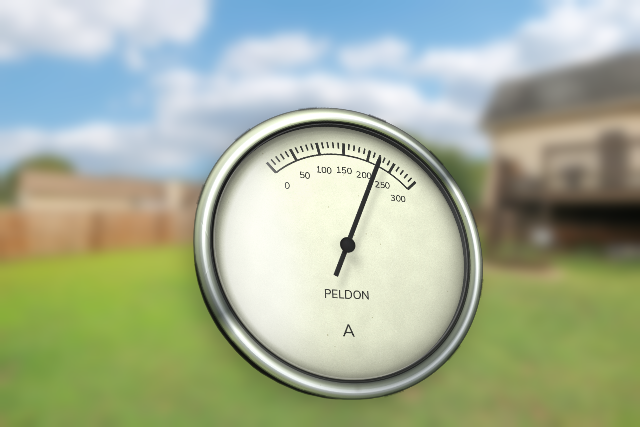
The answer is **220** A
